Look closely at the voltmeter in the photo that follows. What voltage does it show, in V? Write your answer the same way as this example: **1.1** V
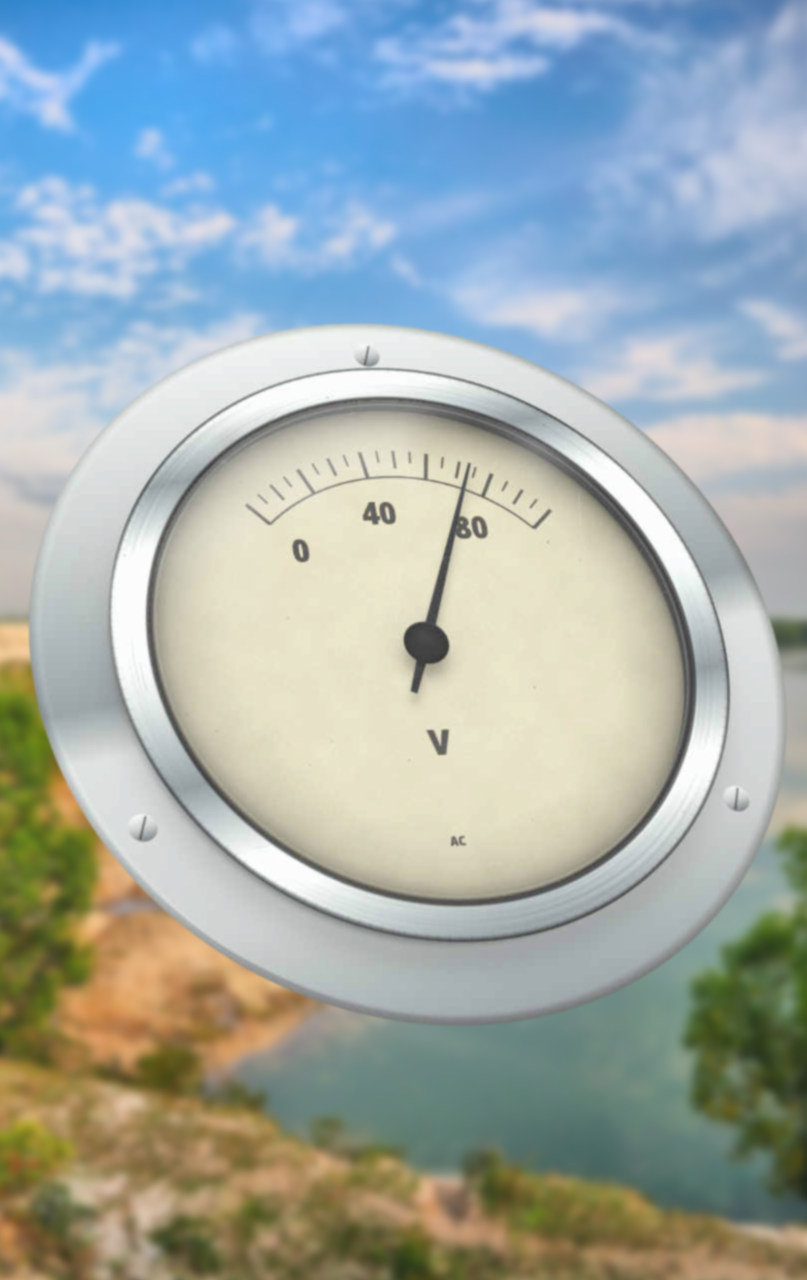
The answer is **72.5** V
